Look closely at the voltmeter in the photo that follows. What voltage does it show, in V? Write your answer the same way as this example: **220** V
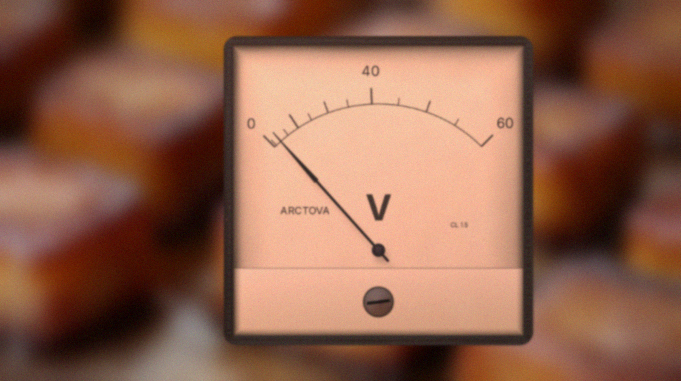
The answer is **10** V
